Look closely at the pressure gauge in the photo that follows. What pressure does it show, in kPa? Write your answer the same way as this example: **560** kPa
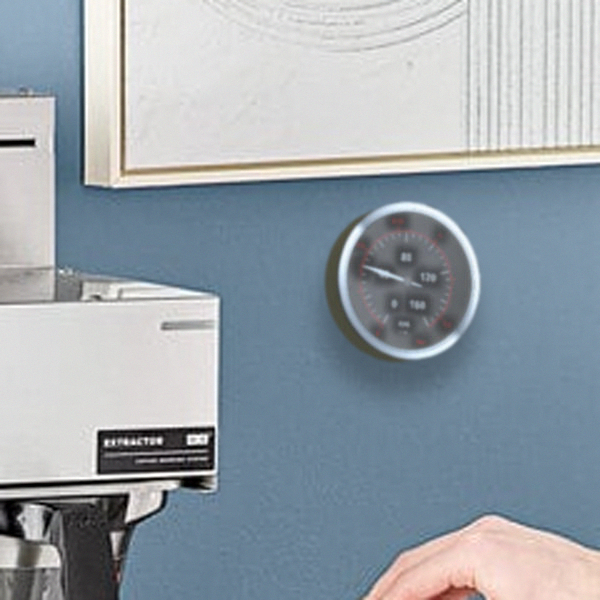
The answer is **40** kPa
